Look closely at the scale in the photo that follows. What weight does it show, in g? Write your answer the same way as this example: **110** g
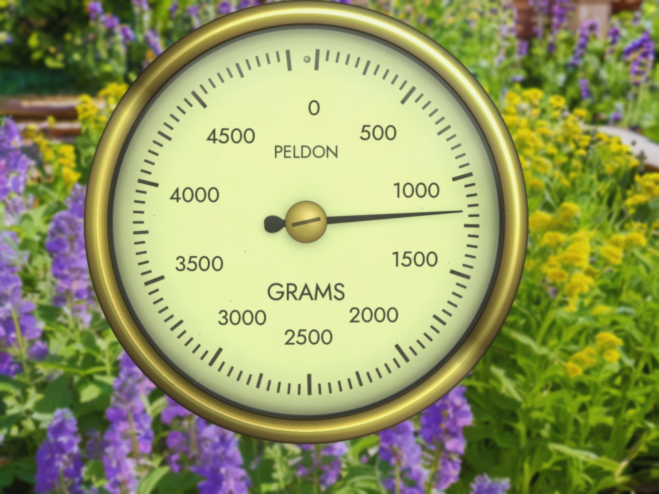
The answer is **1175** g
